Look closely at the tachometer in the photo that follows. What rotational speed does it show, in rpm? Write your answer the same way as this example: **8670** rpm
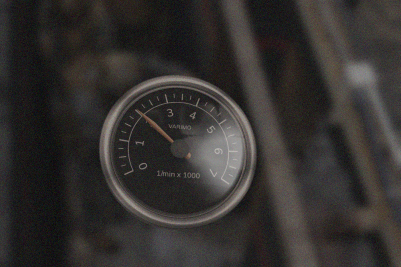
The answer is **2000** rpm
